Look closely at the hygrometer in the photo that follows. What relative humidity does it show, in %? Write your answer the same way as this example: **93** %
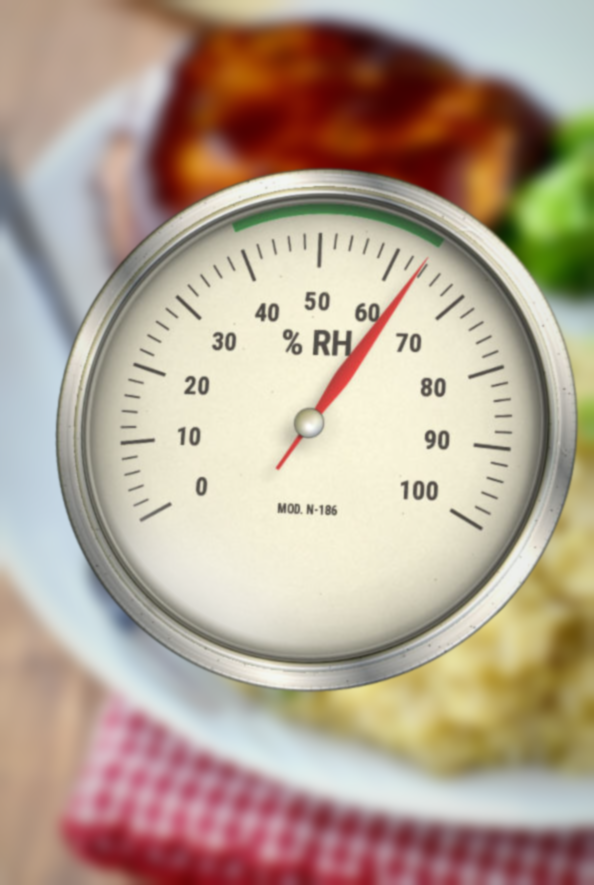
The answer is **64** %
